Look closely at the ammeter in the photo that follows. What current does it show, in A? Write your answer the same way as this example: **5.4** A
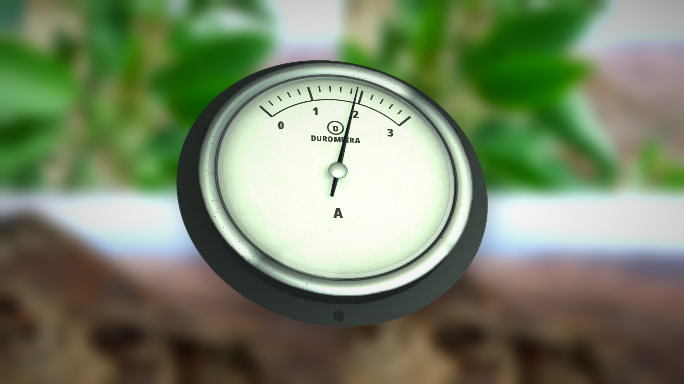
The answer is **1.9** A
